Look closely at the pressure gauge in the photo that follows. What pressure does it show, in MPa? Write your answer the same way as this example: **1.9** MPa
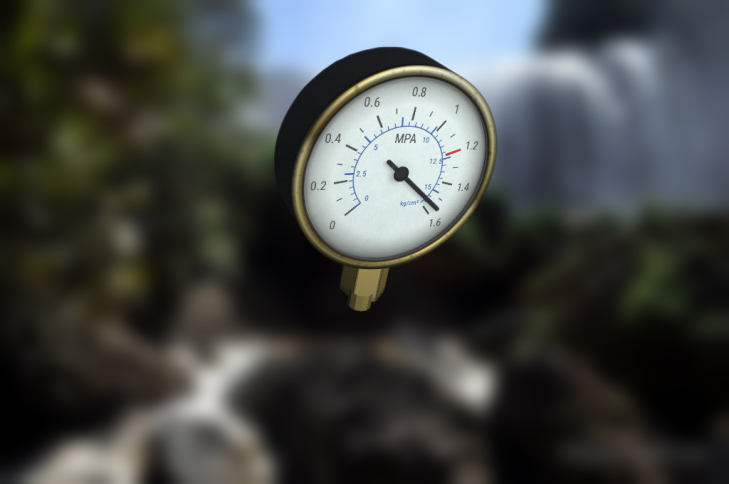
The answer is **1.55** MPa
